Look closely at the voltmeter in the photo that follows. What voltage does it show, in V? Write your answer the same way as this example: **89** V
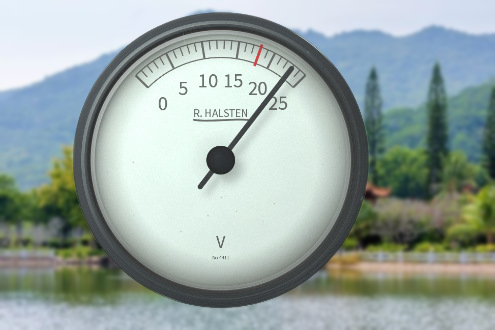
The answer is **23** V
